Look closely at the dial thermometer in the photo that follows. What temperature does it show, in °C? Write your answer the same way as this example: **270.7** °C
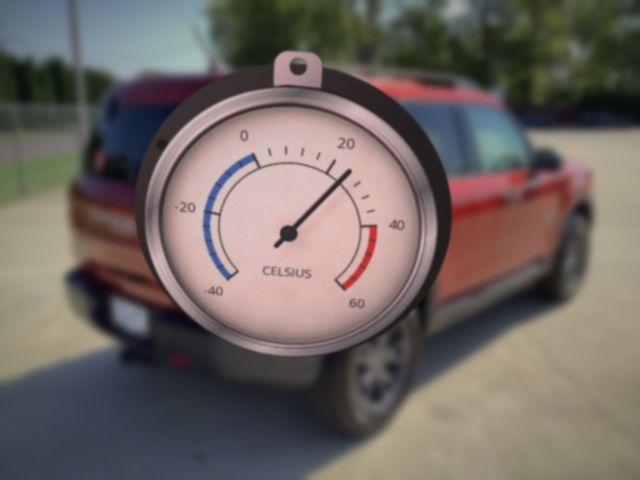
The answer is **24** °C
